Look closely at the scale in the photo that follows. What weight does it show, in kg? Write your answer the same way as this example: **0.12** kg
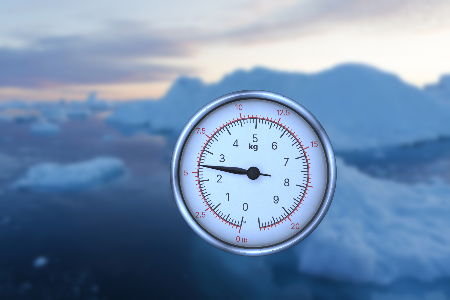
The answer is **2.5** kg
